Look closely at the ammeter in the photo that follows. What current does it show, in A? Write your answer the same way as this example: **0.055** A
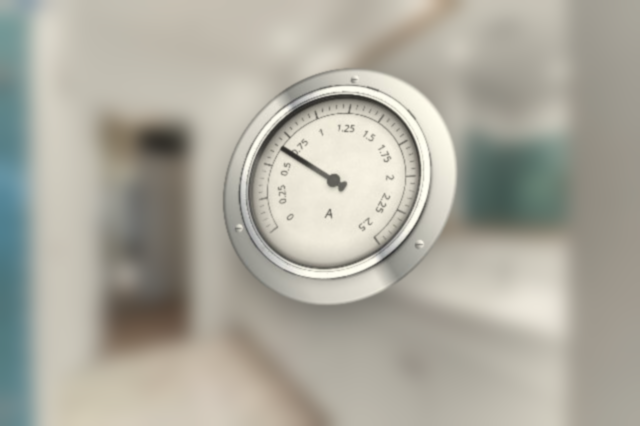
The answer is **0.65** A
